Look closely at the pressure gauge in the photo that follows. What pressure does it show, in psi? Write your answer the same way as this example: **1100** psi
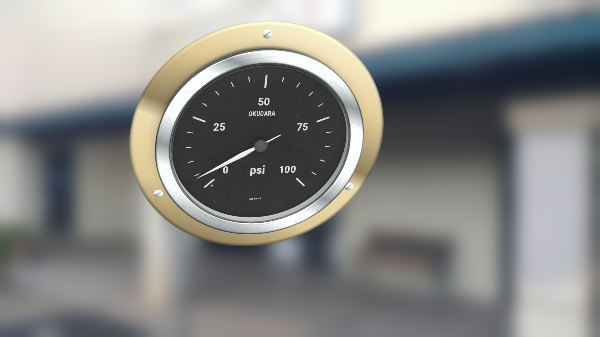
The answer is **5** psi
